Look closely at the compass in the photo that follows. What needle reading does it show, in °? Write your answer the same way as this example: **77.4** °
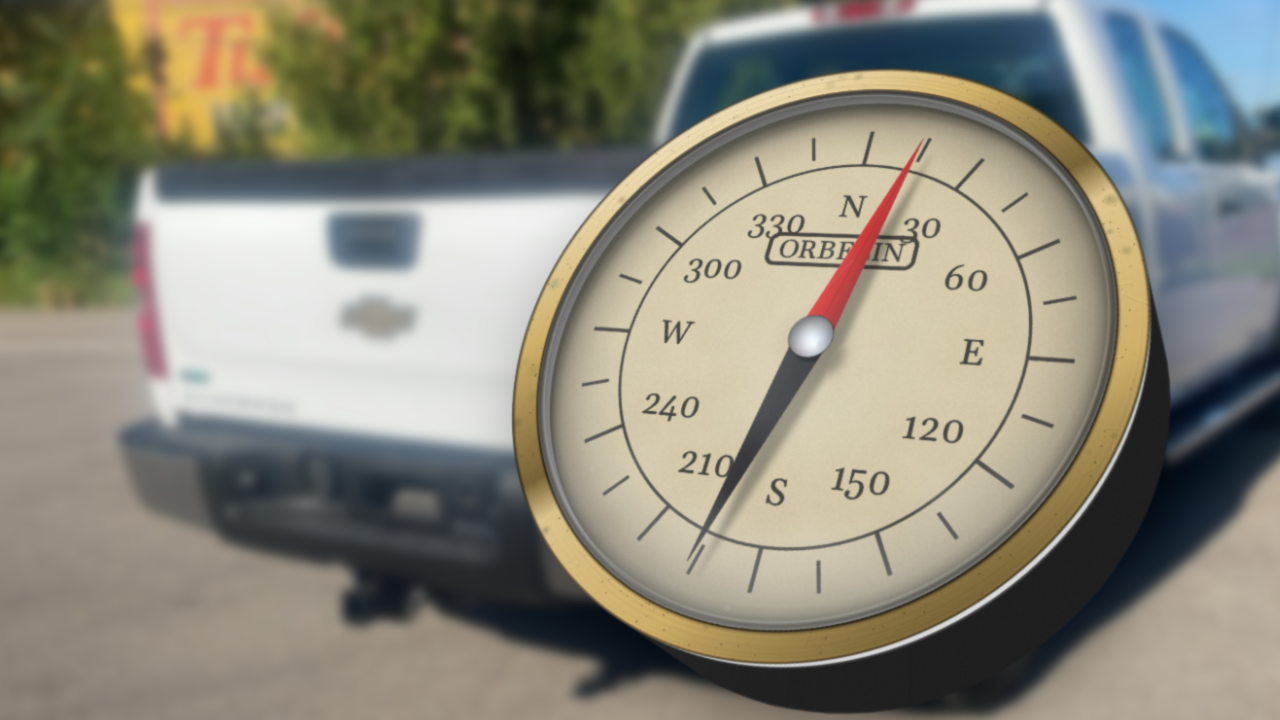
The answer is **15** °
